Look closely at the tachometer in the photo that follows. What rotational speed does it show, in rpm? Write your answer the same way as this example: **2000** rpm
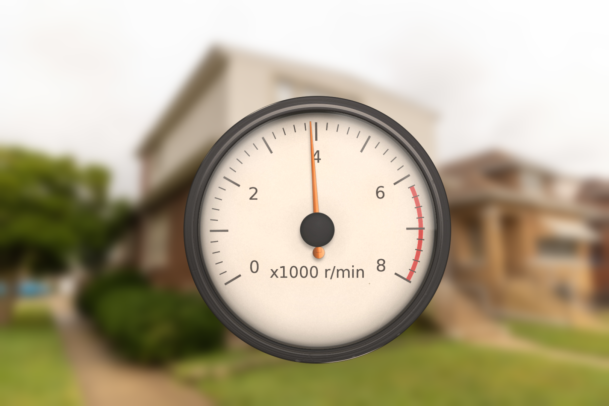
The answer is **3900** rpm
